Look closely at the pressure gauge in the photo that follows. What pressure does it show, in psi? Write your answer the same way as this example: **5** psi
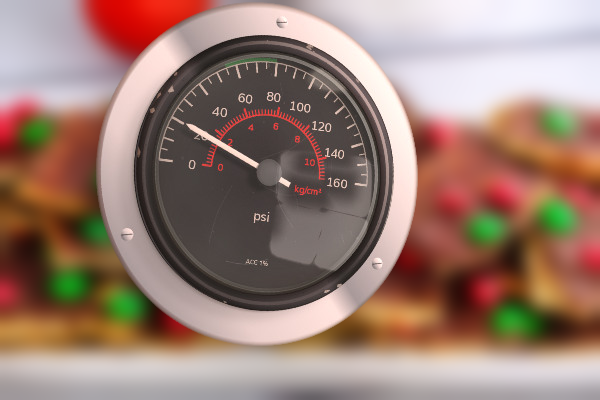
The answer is **20** psi
